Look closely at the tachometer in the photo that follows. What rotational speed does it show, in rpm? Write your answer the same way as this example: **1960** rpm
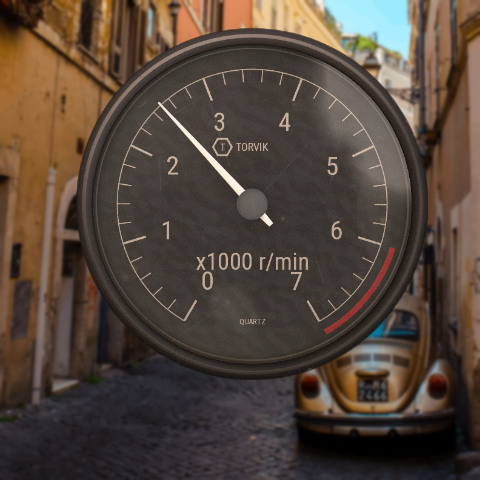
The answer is **2500** rpm
